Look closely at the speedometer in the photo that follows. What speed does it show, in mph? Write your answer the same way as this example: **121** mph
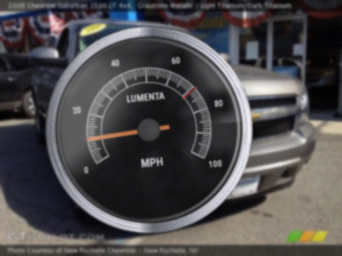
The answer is **10** mph
